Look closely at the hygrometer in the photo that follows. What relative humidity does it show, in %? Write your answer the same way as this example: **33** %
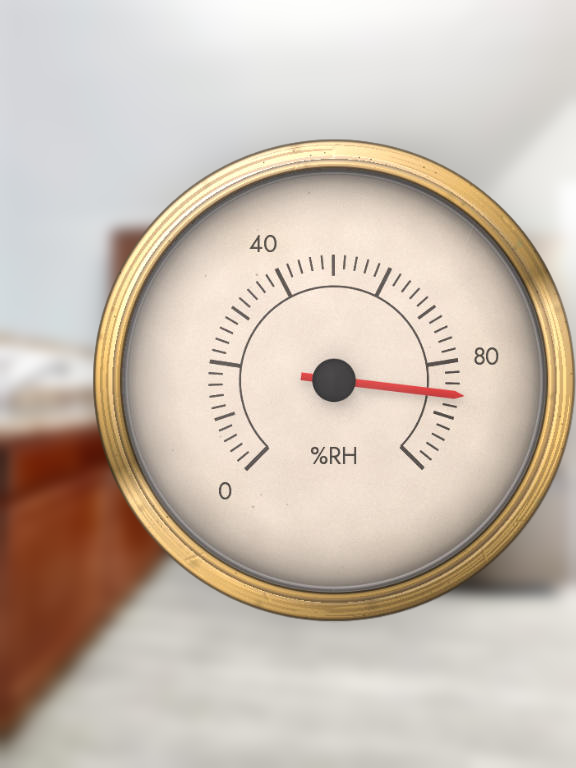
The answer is **86** %
